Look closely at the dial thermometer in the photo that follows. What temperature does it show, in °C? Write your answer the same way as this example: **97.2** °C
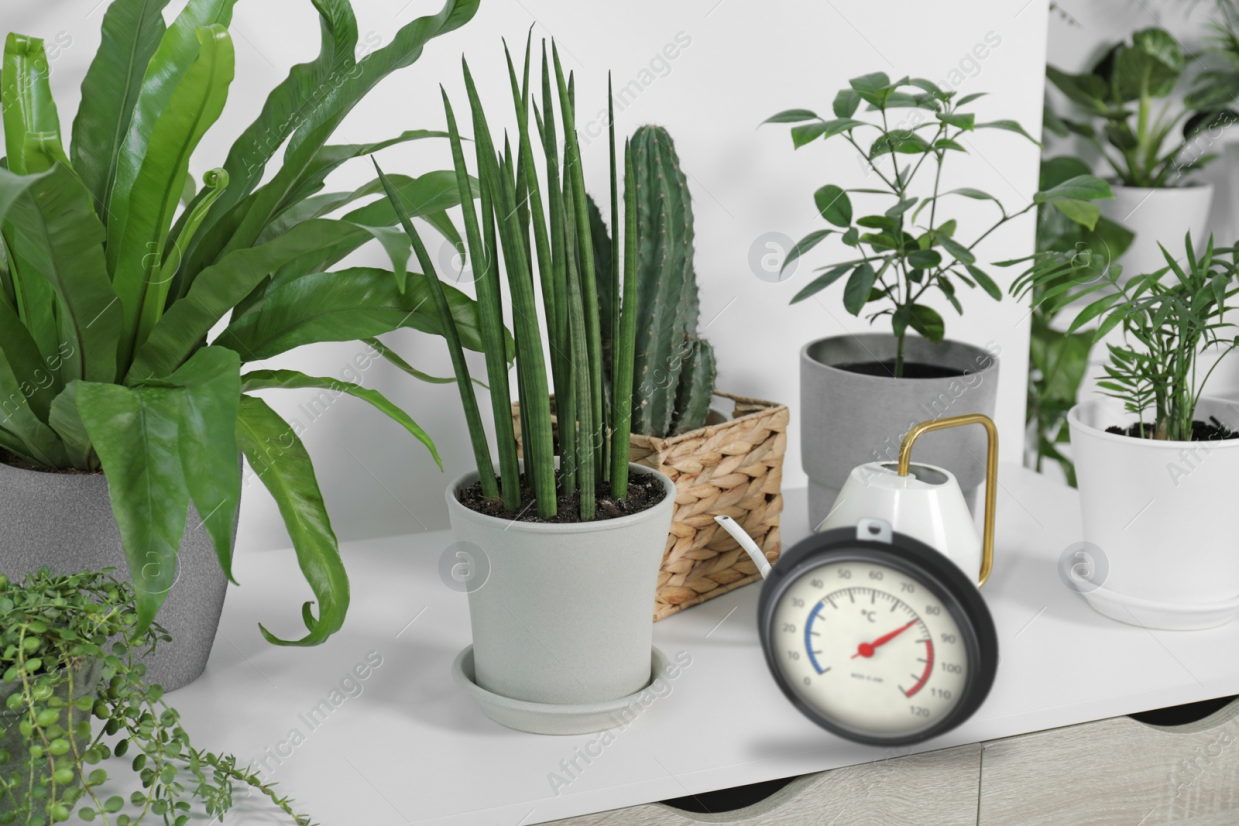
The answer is **80** °C
